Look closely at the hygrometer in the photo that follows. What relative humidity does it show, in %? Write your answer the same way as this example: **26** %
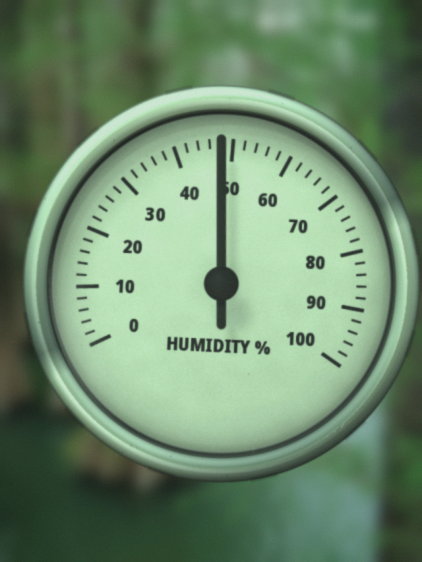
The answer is **48** %
